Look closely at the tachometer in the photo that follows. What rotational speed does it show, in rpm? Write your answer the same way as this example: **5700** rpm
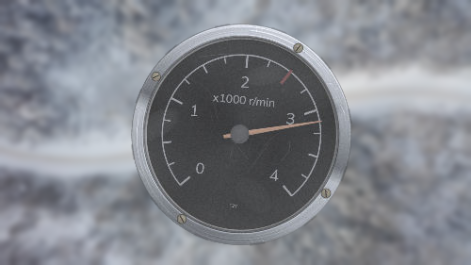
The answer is **3125** rpm
